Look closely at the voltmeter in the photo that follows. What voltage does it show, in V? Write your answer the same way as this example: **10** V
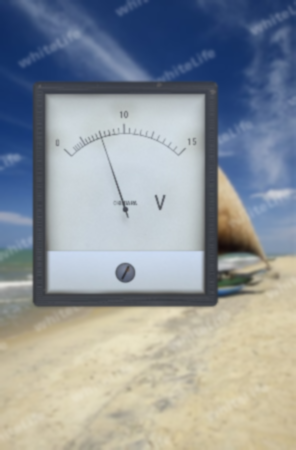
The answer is **7.5** V
